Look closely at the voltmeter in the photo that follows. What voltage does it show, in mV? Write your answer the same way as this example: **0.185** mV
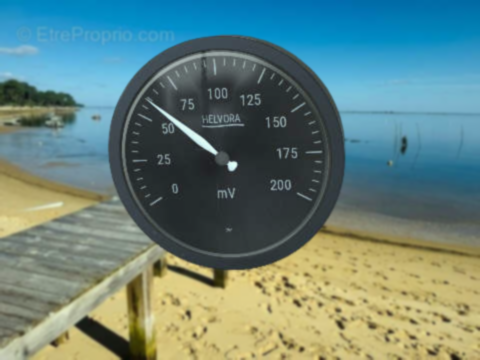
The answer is **60** mV
